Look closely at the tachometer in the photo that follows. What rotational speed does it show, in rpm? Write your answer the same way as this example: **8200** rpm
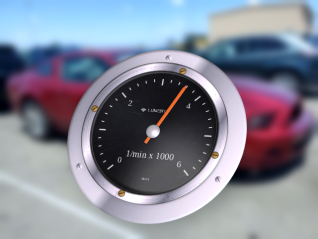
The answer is **3600** rpm
